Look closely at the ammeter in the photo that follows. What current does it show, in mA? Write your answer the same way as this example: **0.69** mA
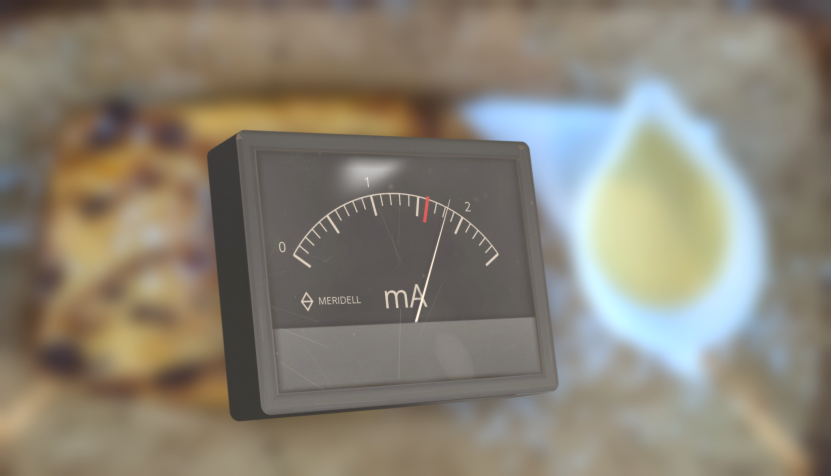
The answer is **1.8** mA
